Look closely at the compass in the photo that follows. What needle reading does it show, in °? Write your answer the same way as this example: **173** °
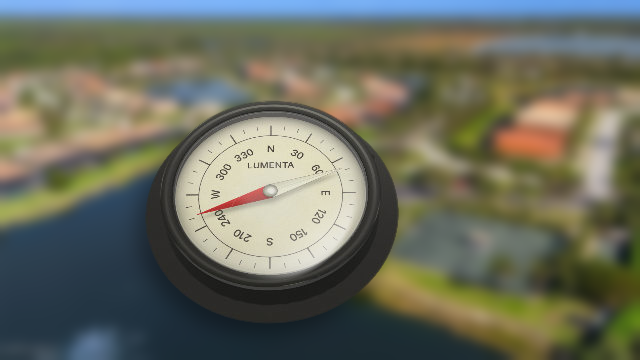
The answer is **250** °
